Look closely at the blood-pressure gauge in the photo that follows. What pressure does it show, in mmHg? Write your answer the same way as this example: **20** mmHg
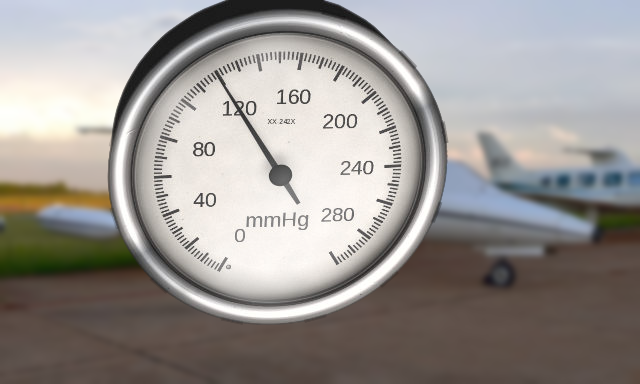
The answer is **120** mmHg
